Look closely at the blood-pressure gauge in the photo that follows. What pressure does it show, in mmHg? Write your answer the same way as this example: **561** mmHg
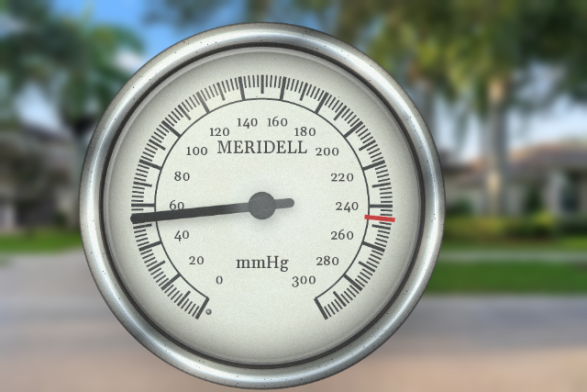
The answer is **54** mmHg
